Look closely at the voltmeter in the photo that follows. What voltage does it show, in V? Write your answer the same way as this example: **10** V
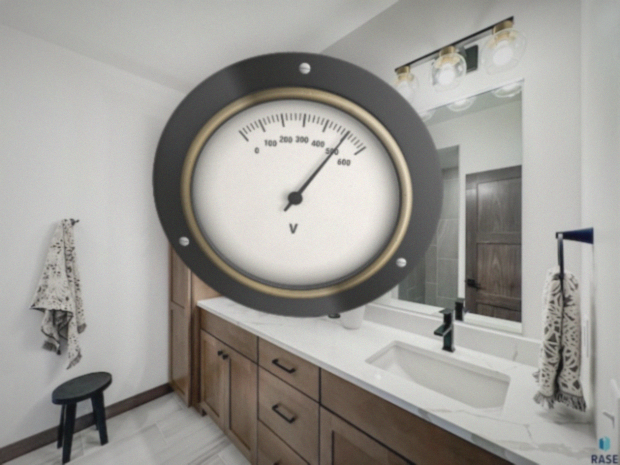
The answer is **500** V
